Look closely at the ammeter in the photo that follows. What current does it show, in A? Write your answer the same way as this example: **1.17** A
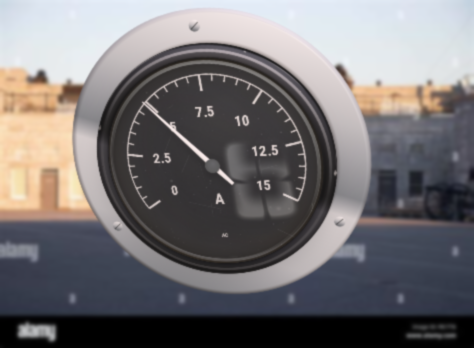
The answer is **5** A
